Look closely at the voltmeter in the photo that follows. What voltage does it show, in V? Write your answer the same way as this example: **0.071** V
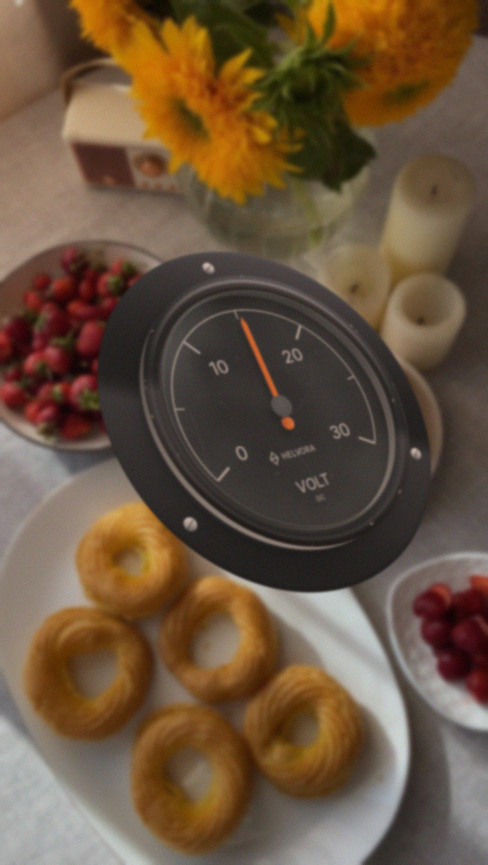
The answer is **15** V
